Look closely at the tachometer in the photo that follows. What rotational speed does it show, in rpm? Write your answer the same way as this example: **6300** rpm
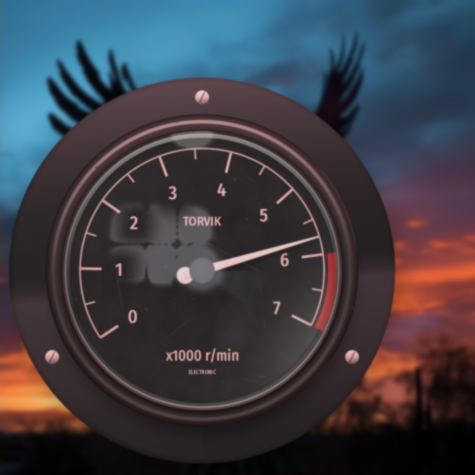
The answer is **5750** rpm
